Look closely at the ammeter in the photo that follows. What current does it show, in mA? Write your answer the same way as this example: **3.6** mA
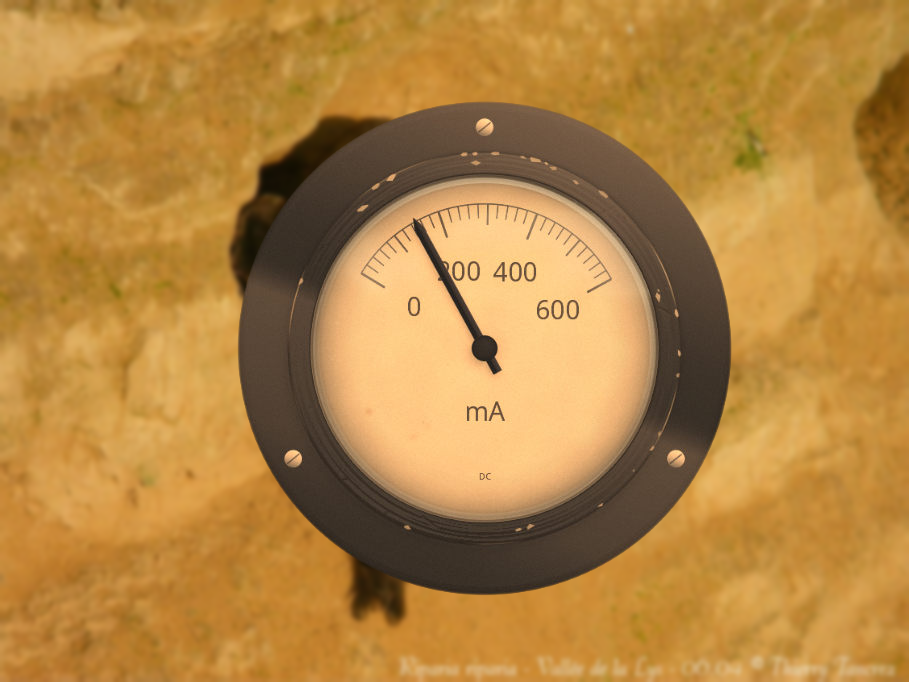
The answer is **150** mA
